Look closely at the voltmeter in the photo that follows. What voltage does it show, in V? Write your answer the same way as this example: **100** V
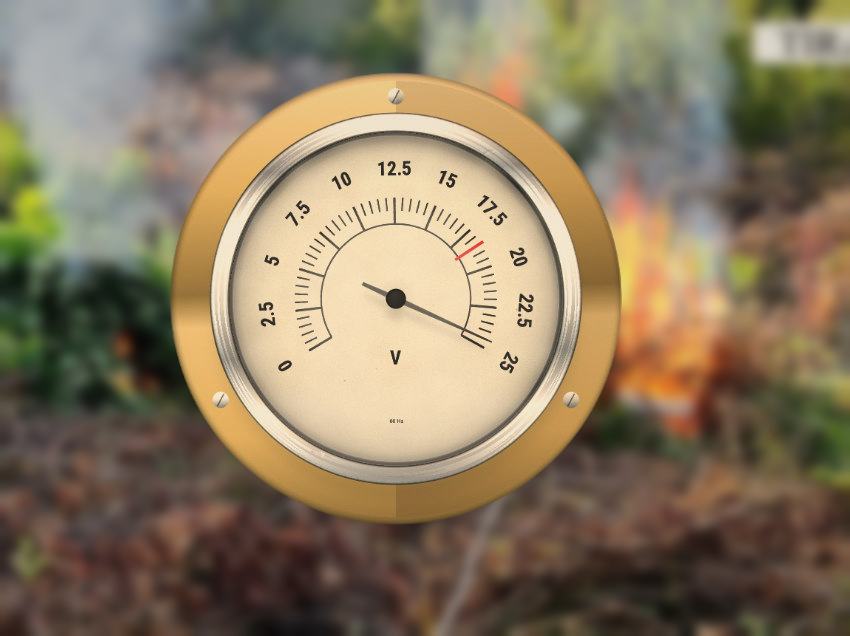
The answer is **24.5** V
